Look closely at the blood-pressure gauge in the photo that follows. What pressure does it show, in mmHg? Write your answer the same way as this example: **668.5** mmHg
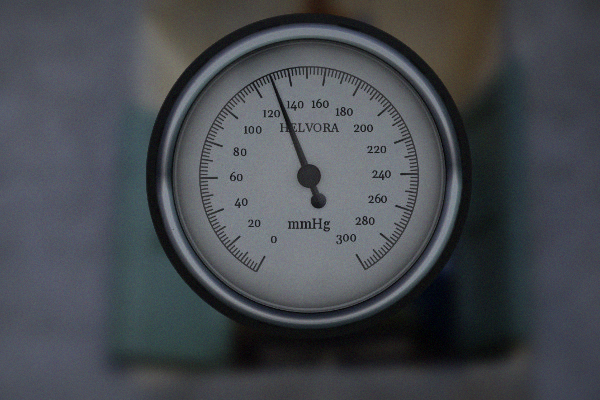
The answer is **130** mmHg
